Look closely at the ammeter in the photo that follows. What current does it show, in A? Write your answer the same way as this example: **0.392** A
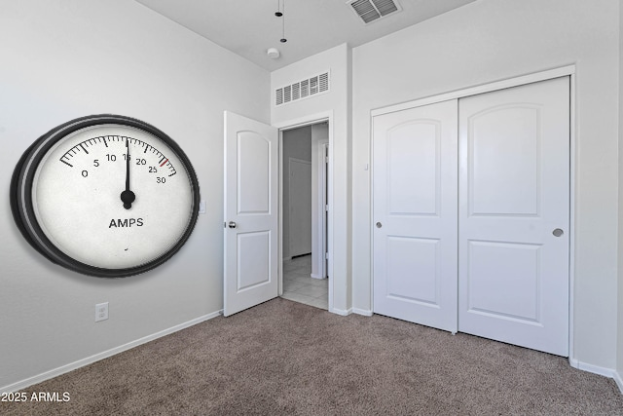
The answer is **15** A
